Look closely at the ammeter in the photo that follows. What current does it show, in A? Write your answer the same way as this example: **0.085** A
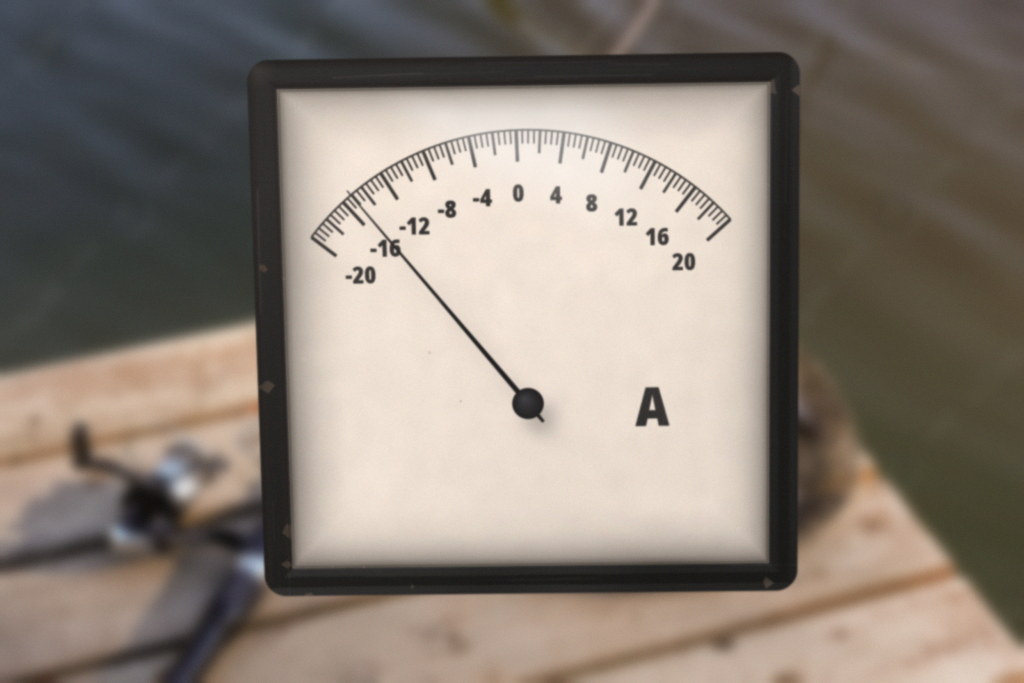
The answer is **-15** A
